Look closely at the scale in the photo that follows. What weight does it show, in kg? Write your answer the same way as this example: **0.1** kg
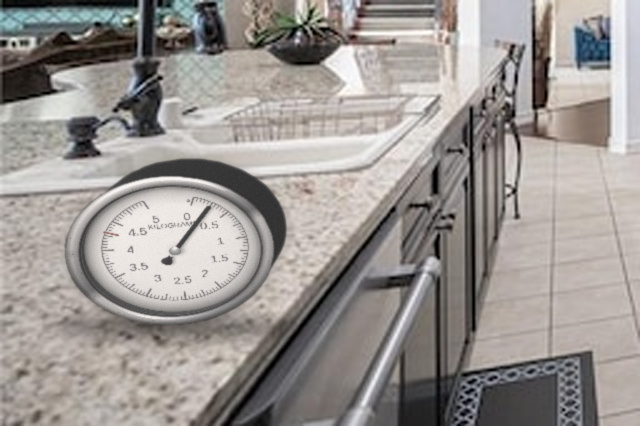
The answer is **0.25** kg
